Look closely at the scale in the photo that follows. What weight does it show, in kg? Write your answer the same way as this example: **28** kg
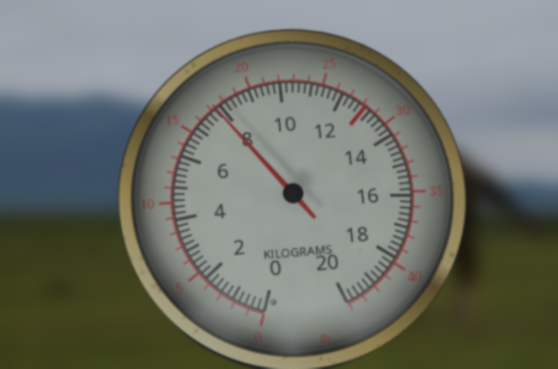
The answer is **7.8** kg
